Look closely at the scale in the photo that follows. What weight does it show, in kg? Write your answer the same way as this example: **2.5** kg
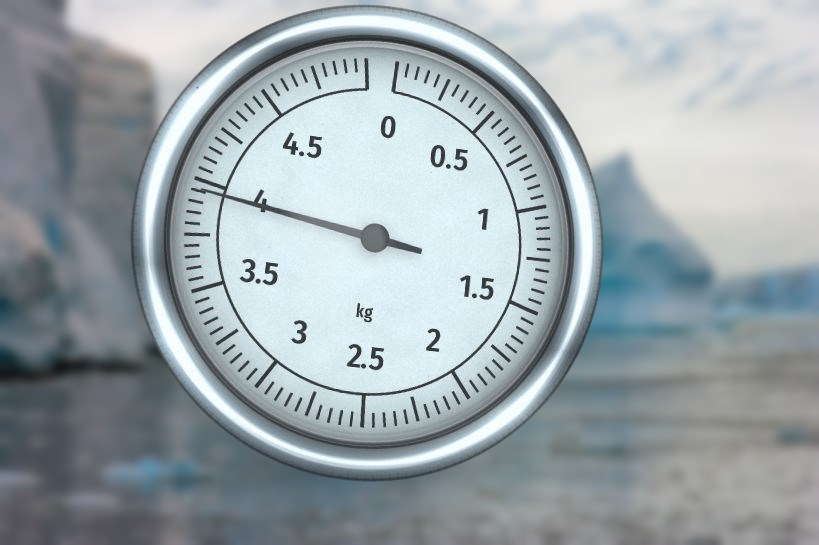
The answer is **3.95** kg
